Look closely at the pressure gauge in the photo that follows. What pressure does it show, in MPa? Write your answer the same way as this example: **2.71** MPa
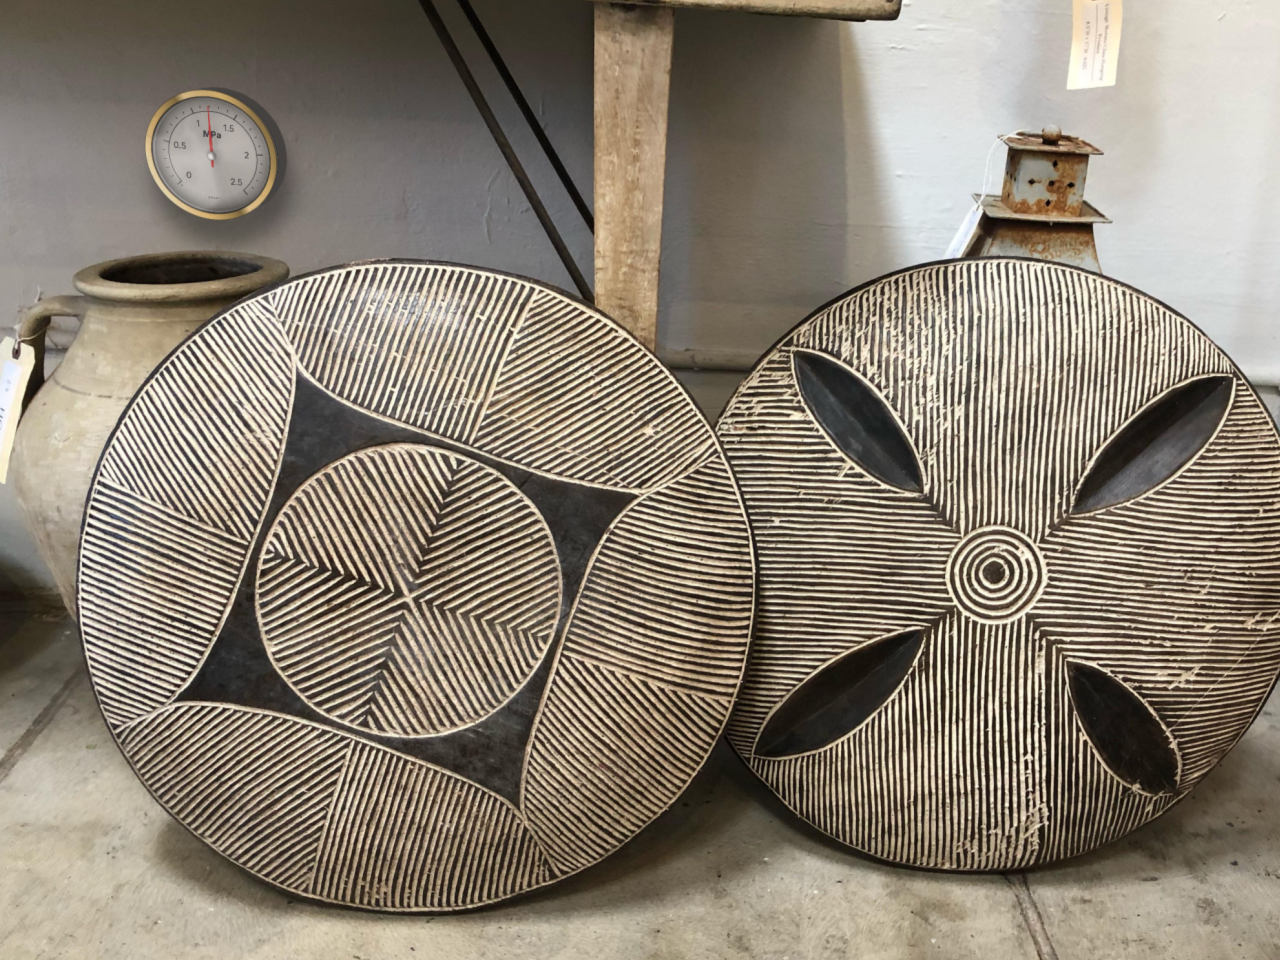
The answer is **1.2** MPa
